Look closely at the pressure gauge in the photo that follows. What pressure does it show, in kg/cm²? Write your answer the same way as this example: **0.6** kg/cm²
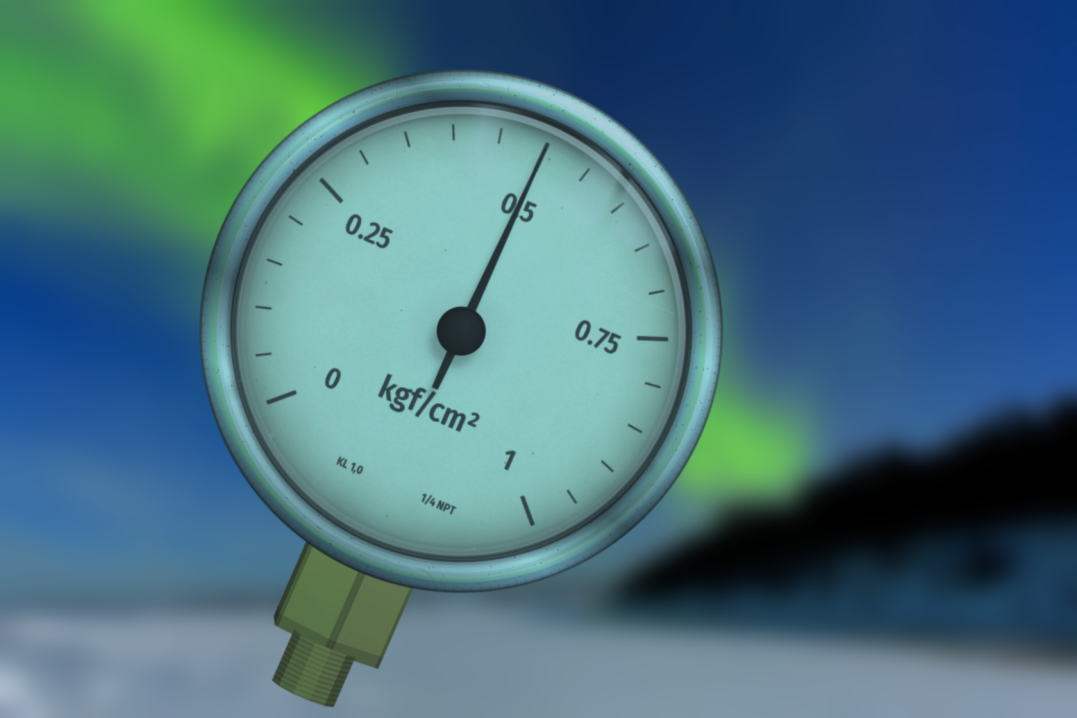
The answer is **0.5** kg/cm²
